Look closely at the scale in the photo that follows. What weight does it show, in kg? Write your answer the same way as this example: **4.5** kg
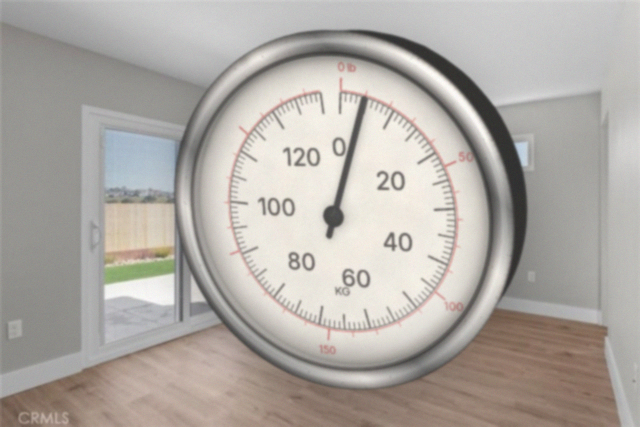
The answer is **5** kg
